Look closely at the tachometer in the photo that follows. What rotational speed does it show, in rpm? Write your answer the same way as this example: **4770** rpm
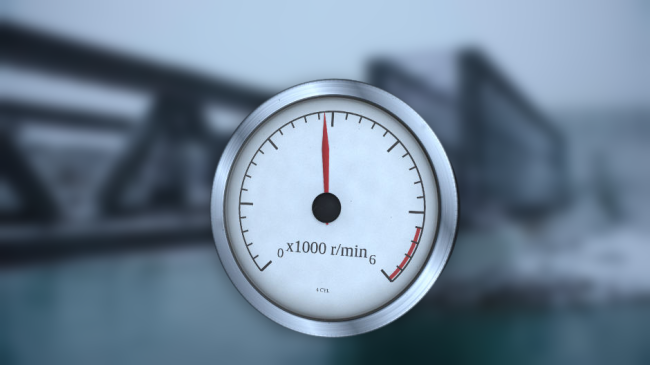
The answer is **2900** rpm
